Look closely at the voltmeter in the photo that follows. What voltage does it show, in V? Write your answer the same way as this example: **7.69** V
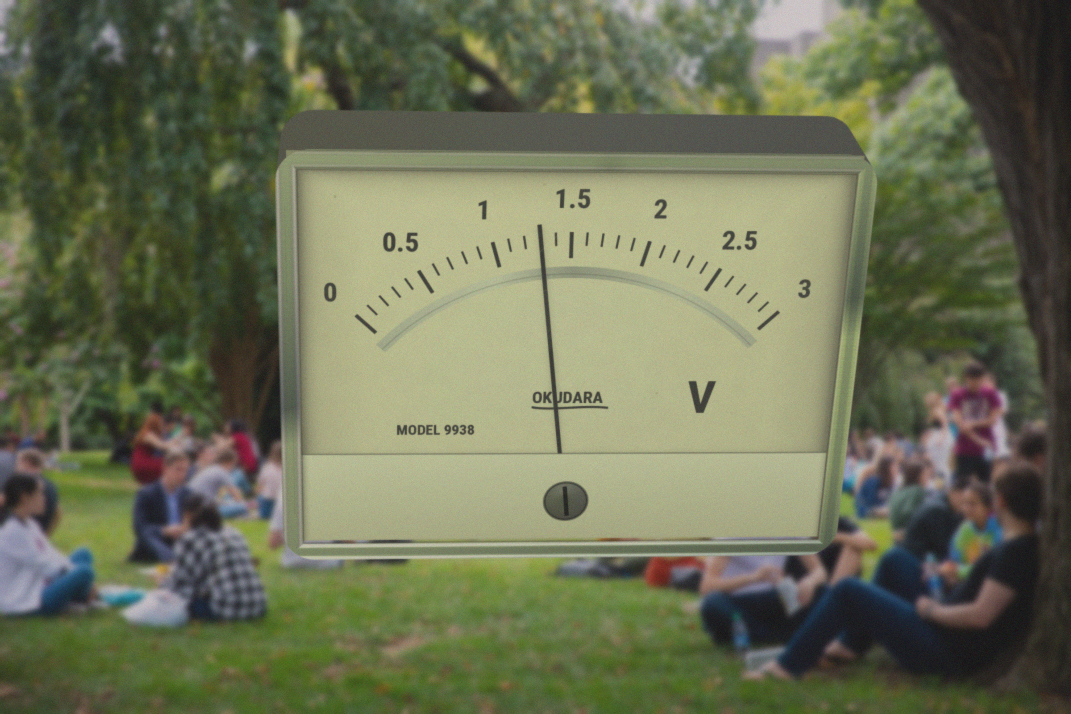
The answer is **1.3** V
